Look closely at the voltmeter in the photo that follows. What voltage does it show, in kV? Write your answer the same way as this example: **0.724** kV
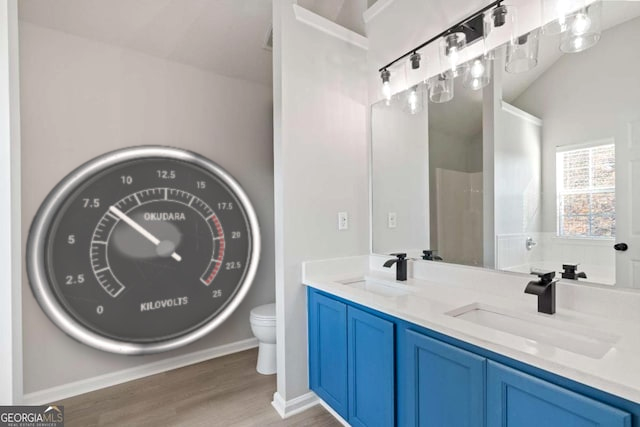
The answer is **8** kV
